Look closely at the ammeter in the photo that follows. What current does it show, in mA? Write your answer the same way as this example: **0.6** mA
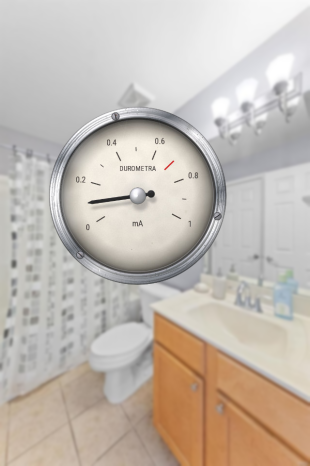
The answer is **0.1** mA
